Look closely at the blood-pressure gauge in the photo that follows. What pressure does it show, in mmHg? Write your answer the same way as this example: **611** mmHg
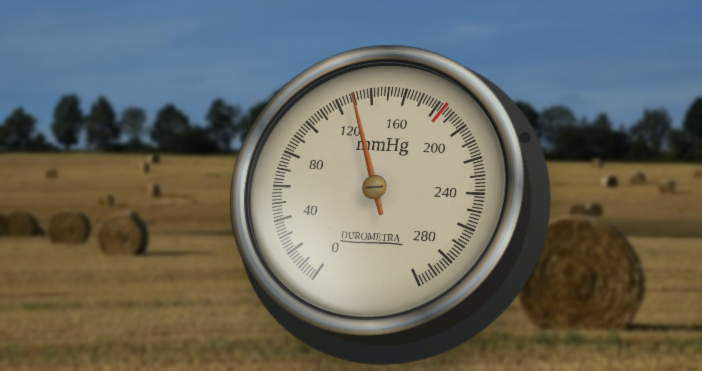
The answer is **130** mmHg
